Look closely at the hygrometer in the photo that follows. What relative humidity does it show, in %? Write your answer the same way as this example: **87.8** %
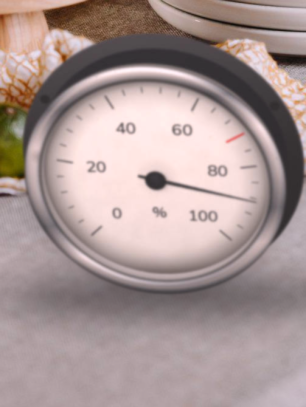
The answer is **88** %
